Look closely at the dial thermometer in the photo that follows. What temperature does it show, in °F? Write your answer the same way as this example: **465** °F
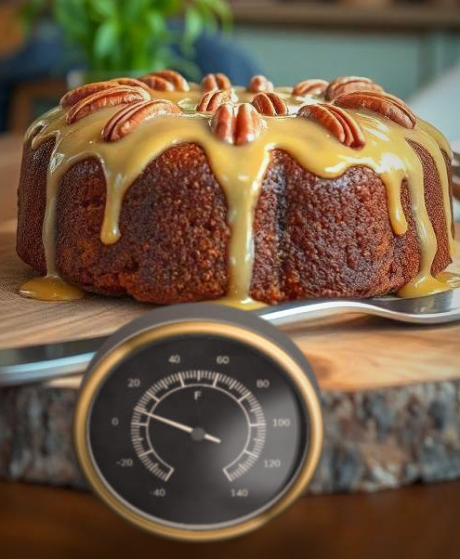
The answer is **10** °F
